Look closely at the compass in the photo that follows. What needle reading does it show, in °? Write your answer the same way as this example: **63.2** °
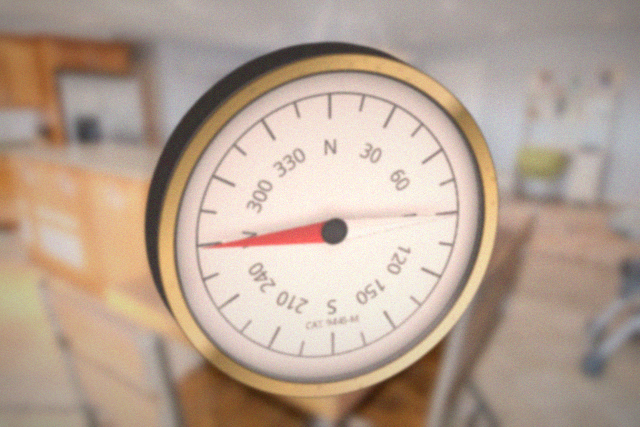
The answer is **270** °
